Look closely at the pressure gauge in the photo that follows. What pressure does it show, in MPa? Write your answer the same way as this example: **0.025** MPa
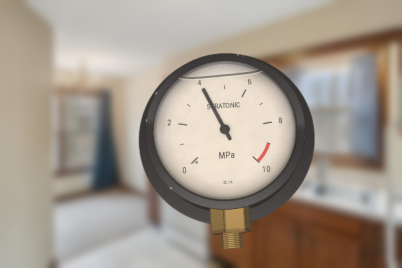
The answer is **4** MPa
